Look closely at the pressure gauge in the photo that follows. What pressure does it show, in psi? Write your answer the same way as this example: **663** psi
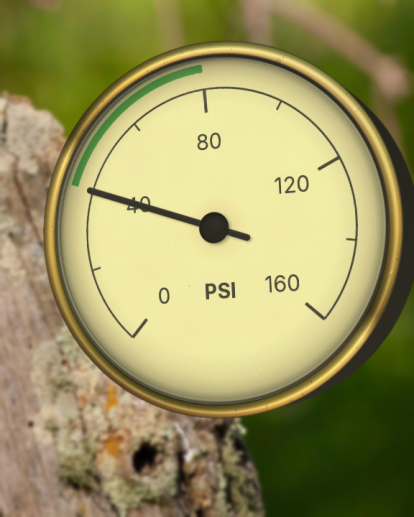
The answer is **40** psi
